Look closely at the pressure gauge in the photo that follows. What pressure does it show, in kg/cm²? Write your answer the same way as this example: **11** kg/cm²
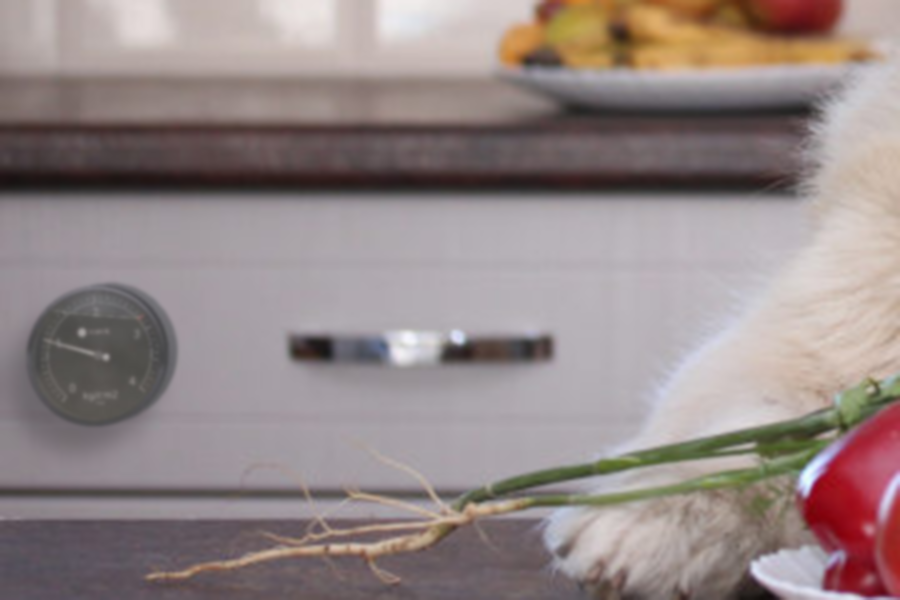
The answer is **1** kg/cm²
